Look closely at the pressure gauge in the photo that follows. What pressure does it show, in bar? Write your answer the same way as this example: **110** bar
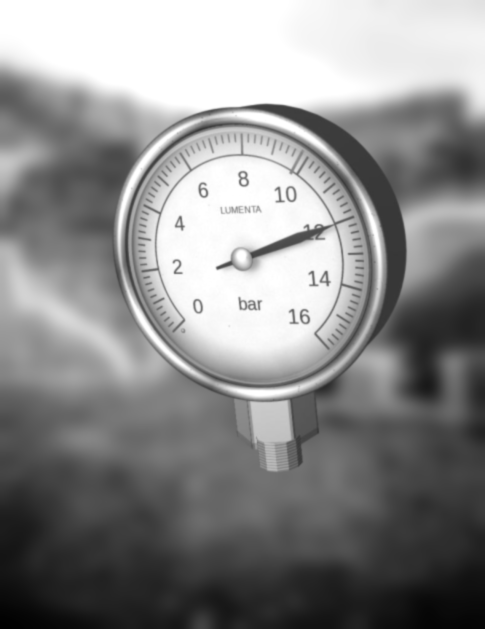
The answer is **12** bar
